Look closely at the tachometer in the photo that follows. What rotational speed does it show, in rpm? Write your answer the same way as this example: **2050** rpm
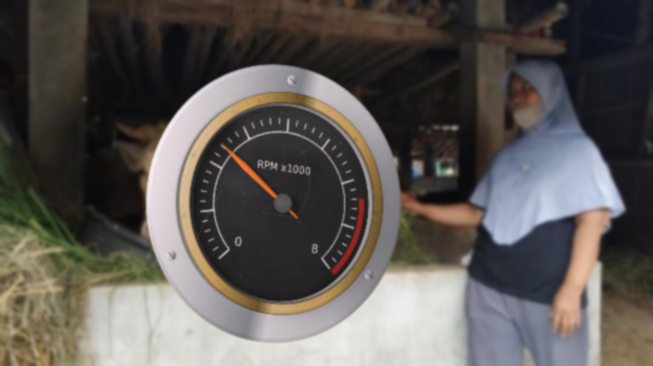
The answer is **2400** rpm
